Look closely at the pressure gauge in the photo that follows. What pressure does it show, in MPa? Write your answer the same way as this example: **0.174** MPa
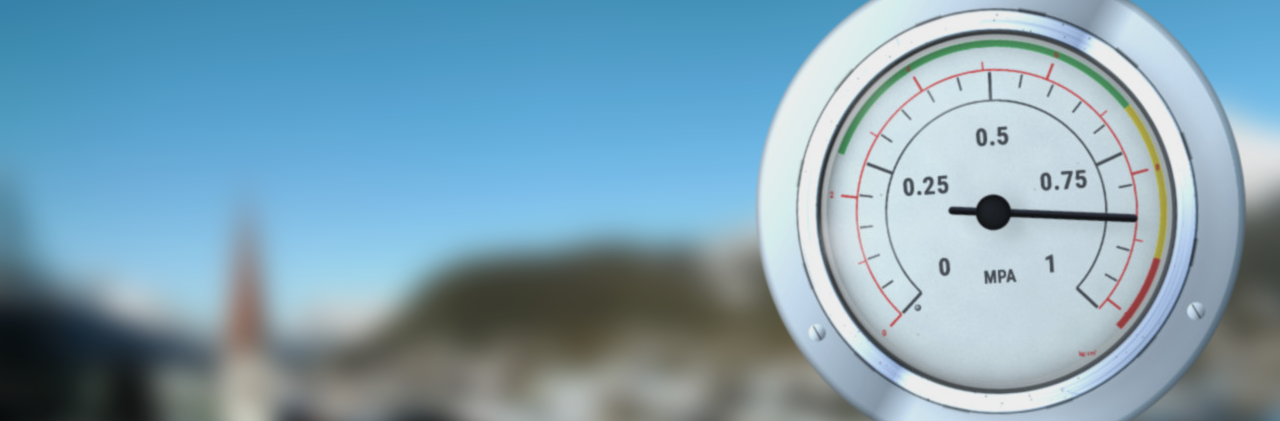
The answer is **0.85** MPa
